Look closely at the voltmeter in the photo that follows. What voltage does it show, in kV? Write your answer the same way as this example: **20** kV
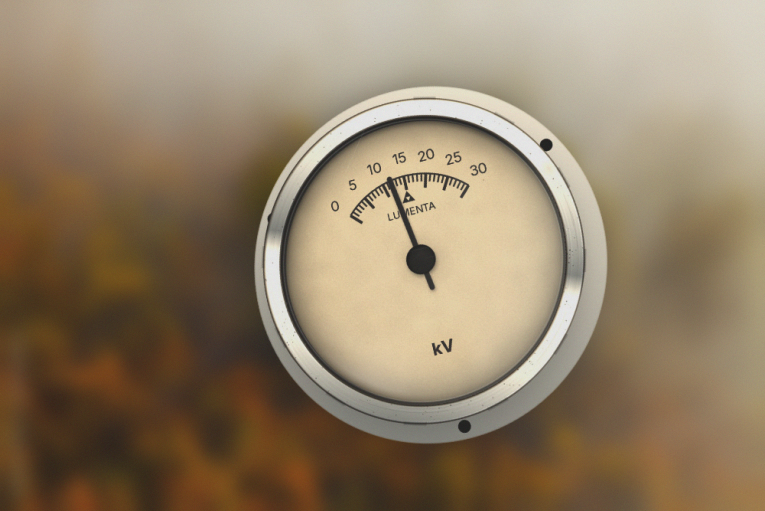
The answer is **12** kV
